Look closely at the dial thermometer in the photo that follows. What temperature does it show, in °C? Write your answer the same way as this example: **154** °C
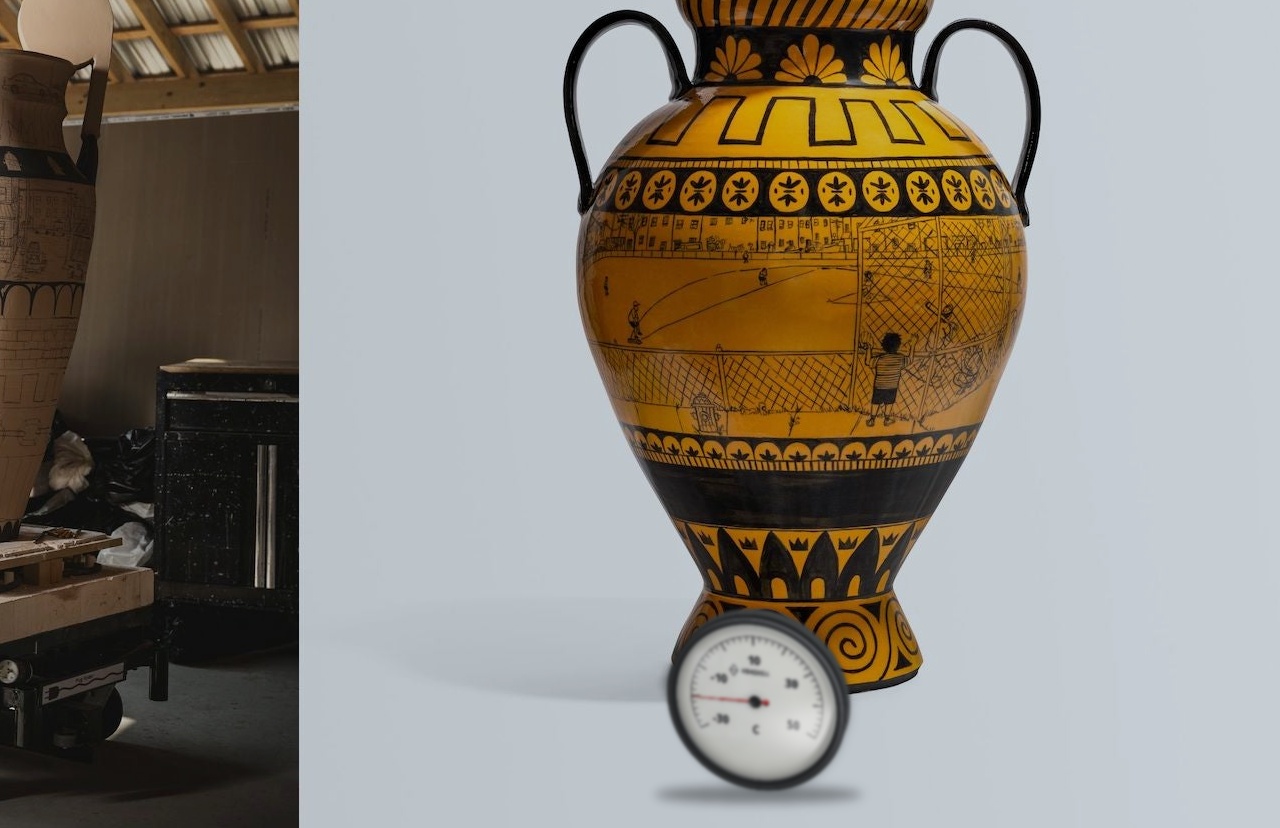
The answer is **-20** °C
